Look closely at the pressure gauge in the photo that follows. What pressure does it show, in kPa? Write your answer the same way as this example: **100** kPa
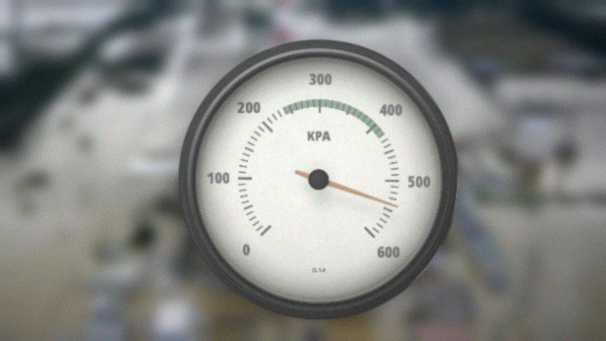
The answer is **540** kPa
